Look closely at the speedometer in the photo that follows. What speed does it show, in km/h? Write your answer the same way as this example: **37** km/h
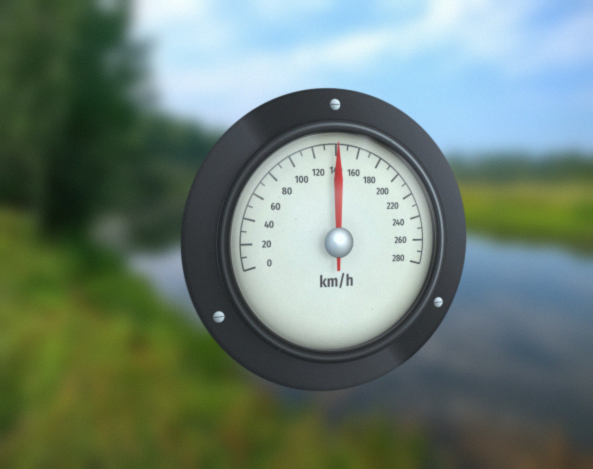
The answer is **140** km/h
